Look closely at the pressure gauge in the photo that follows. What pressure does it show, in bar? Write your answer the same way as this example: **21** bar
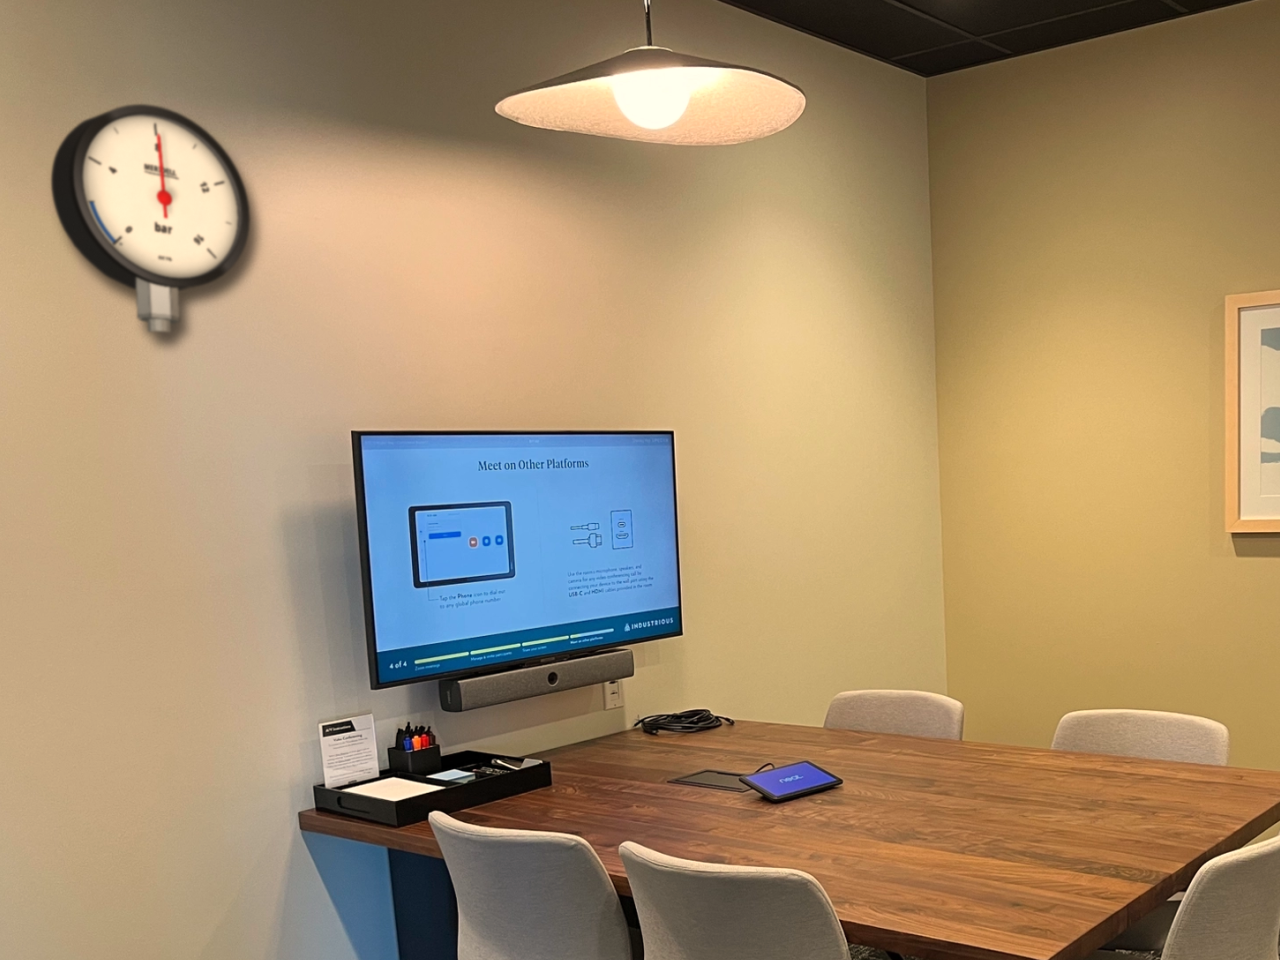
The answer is **8** bar
